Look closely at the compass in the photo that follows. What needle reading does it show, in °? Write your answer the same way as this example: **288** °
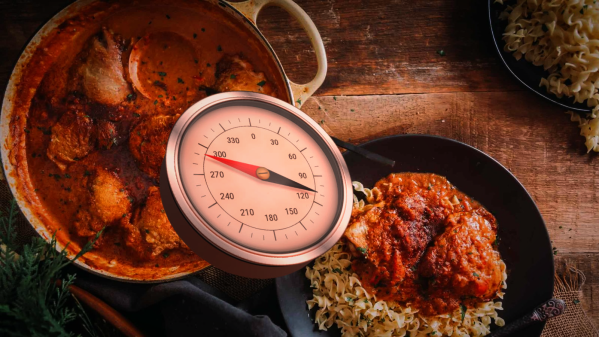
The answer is **290** °
